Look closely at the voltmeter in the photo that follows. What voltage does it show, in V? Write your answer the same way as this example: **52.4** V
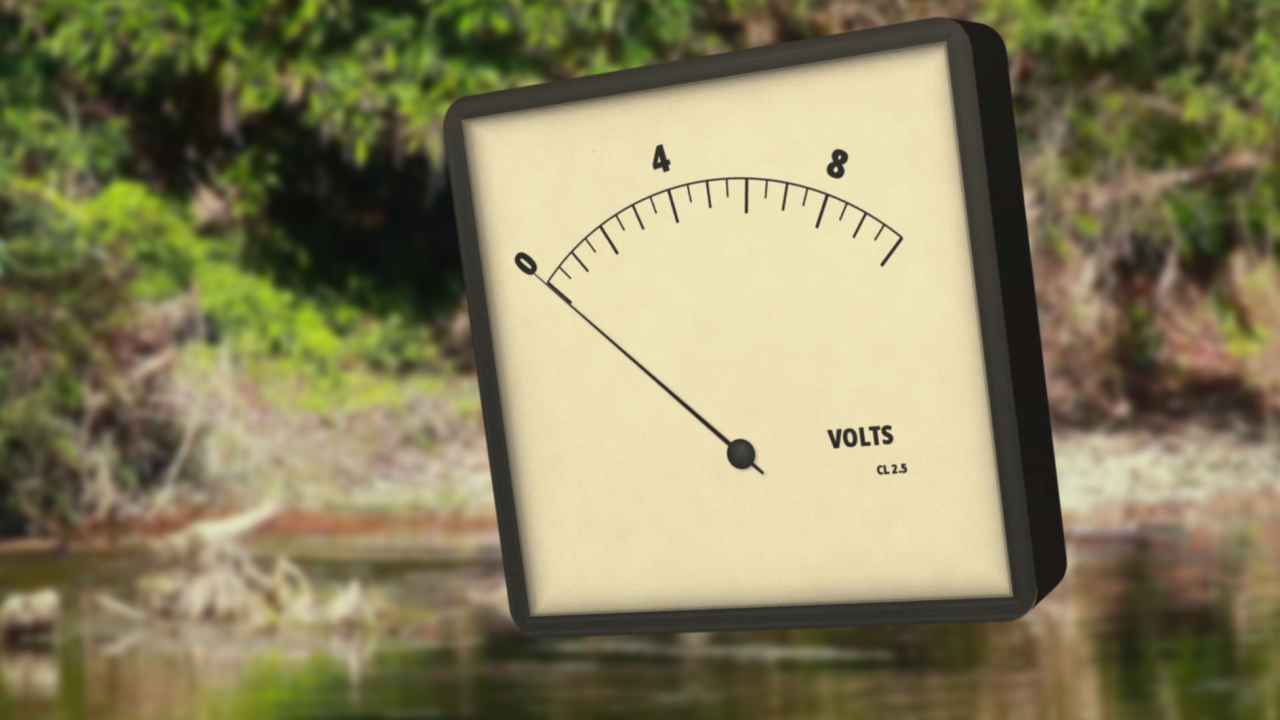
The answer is **0** V
